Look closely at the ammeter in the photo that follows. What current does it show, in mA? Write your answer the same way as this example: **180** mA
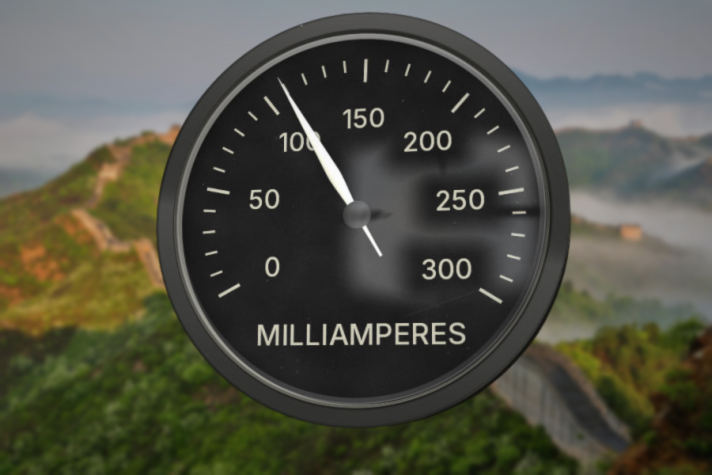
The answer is **110** mA
